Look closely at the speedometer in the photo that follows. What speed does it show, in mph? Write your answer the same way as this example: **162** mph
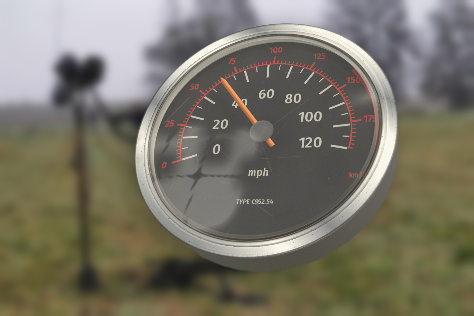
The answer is **40** mph
